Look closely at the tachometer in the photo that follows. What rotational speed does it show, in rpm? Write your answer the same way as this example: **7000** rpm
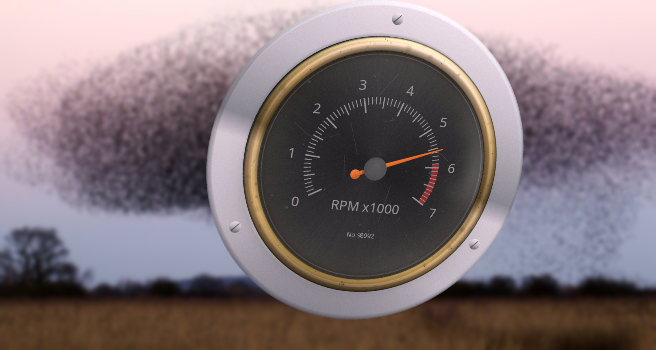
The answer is **5500** rpm
